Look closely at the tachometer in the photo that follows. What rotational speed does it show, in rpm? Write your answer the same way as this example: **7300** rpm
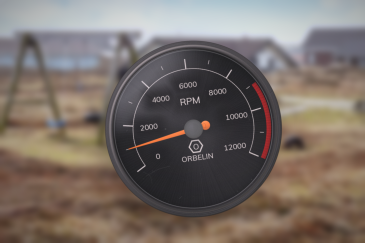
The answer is **1000** rpm
